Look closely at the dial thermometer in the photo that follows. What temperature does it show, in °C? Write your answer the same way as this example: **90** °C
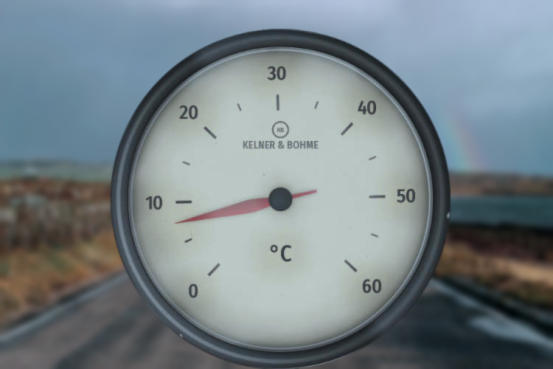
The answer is **7.5** °C
